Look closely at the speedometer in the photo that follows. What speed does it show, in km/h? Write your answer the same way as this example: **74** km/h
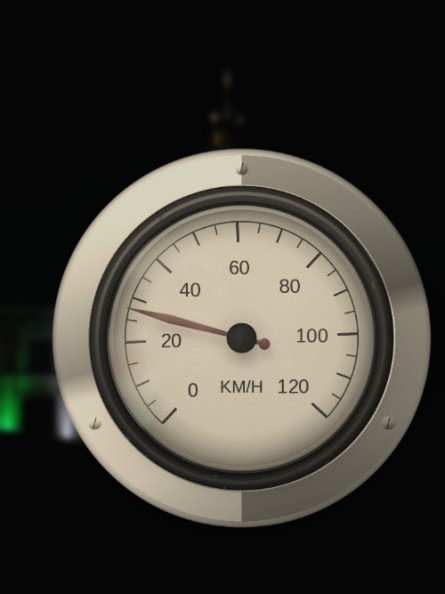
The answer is **27.5** km/h
